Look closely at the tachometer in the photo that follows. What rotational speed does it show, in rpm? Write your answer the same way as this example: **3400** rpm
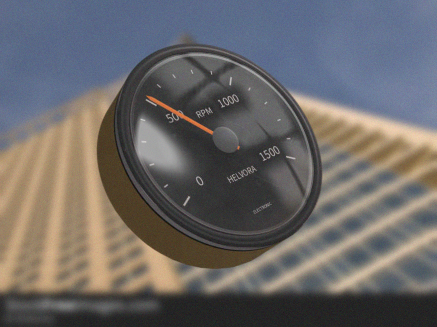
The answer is **500** rpm
